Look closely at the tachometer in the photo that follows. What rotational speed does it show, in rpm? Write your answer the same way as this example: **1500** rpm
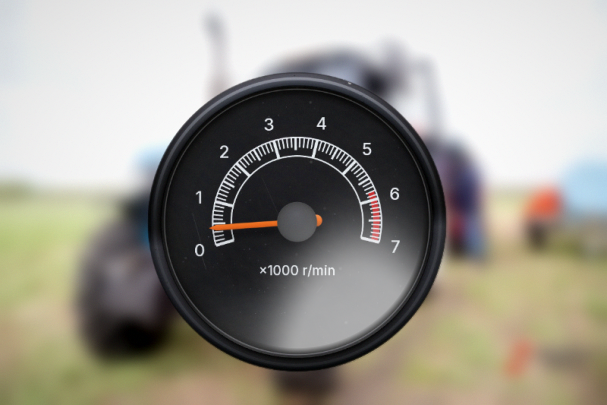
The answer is **400** rpm
